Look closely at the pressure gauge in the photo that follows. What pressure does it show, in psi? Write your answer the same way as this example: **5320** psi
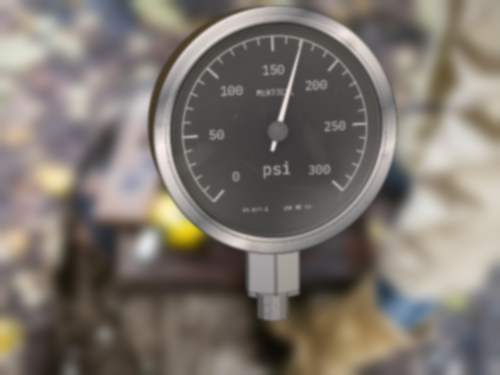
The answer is **170** psi
